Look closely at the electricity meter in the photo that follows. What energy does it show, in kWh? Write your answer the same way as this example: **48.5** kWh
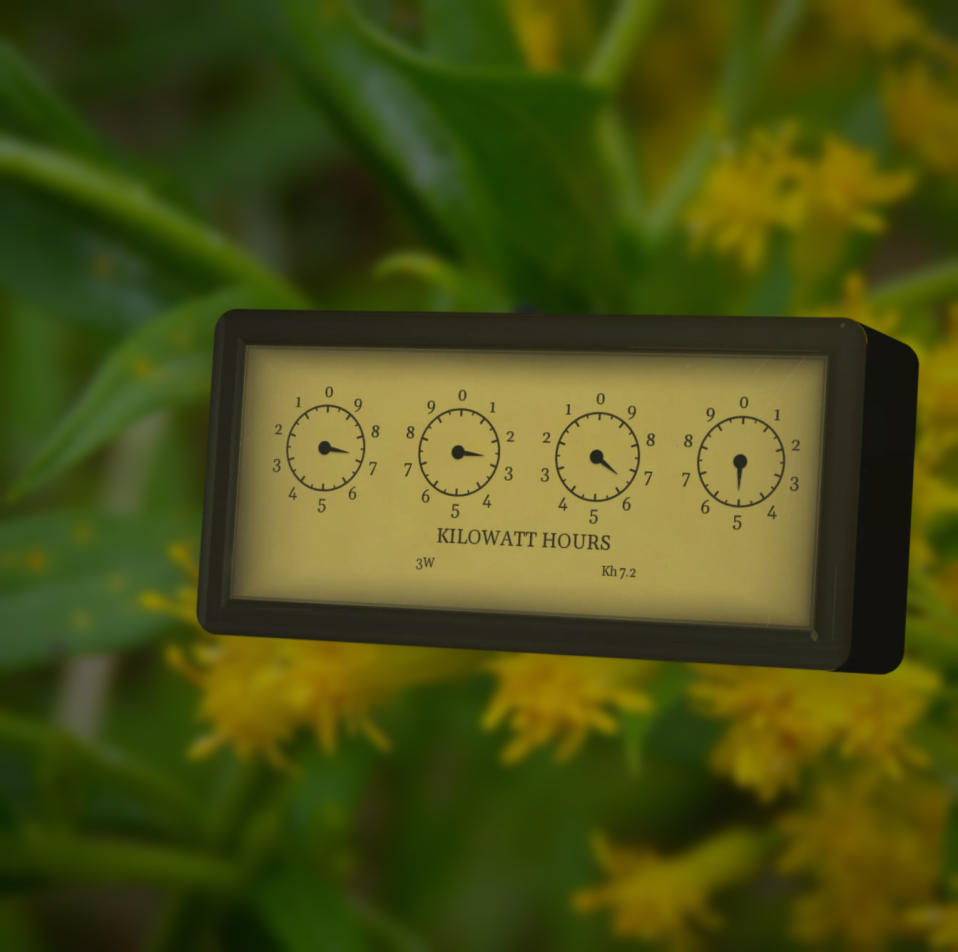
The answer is **7265** kWh
